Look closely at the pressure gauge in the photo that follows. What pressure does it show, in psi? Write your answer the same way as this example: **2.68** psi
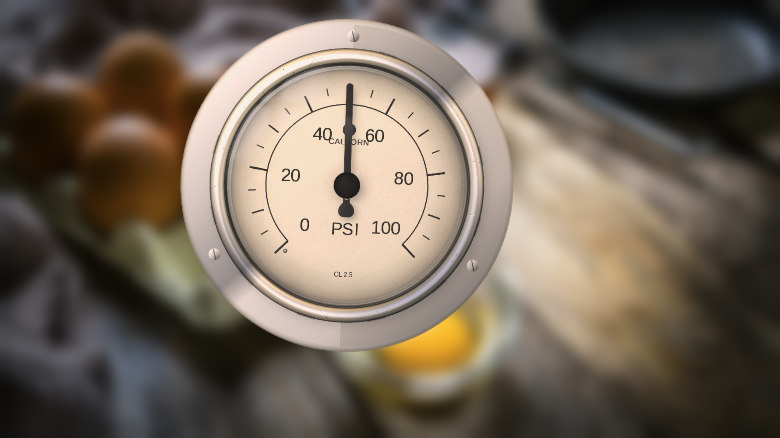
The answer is **50** psi
